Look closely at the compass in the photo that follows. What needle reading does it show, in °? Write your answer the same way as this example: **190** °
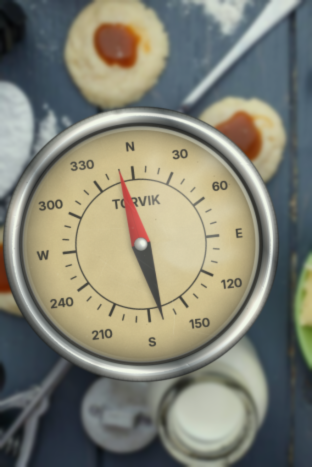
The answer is **350** °
